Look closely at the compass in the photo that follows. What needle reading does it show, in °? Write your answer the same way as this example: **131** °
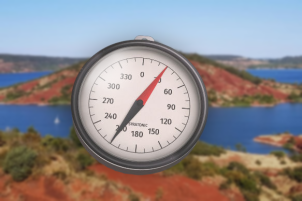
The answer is **30** °
